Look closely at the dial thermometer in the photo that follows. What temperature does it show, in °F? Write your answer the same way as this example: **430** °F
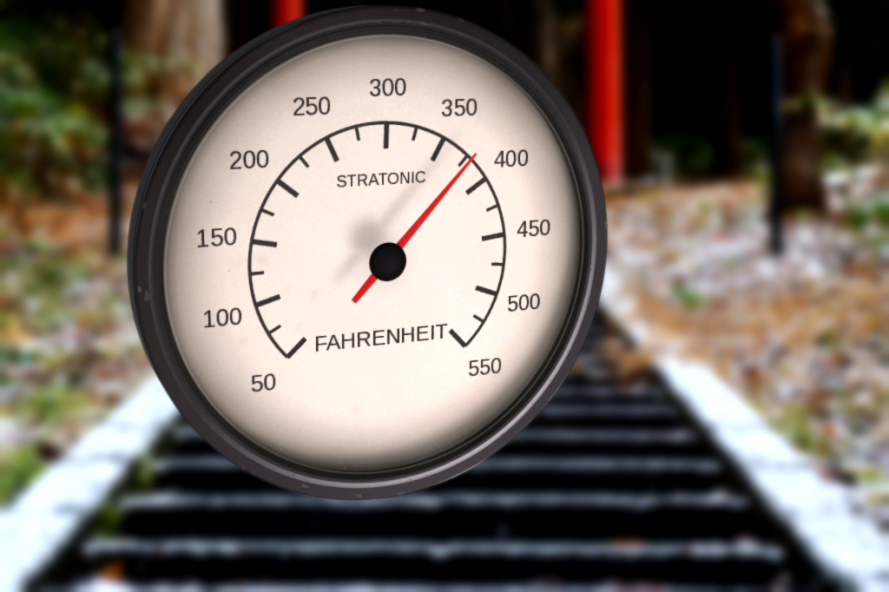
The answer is **375** °F
